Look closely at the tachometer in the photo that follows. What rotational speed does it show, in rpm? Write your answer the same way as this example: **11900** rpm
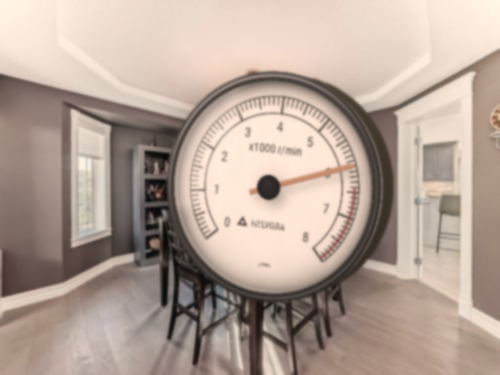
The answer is **6000** rpm
